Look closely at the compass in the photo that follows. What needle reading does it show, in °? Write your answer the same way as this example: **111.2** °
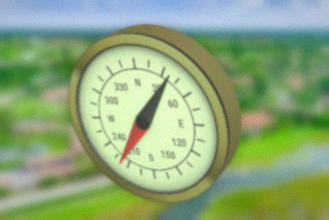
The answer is **217.5** °
